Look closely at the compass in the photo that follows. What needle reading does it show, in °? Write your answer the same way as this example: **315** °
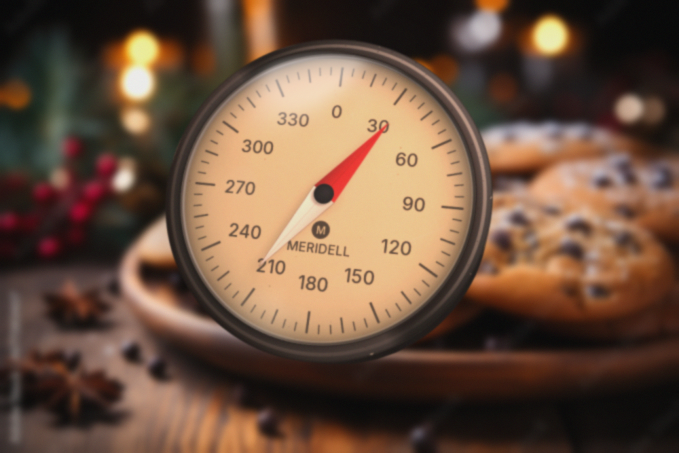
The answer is **35** °
